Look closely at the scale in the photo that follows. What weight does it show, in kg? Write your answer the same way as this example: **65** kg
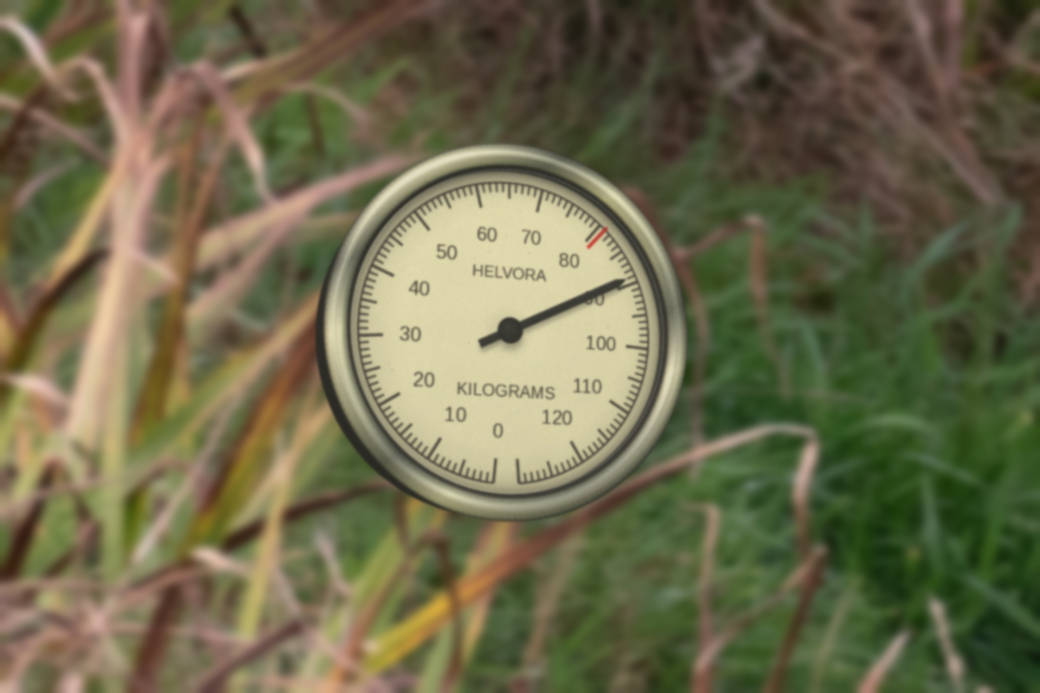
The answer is **89** kg
